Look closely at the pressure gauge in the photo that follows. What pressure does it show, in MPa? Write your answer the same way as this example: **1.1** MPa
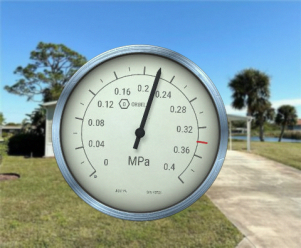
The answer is **0.22** MPa
